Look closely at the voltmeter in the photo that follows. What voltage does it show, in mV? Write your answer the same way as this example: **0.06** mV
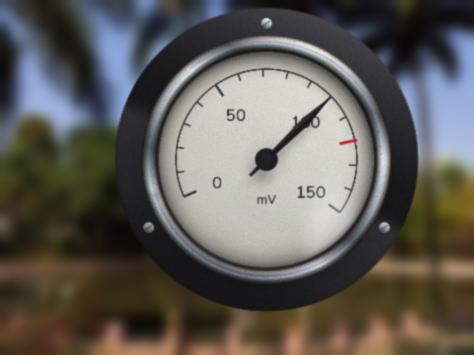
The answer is **100** mV
